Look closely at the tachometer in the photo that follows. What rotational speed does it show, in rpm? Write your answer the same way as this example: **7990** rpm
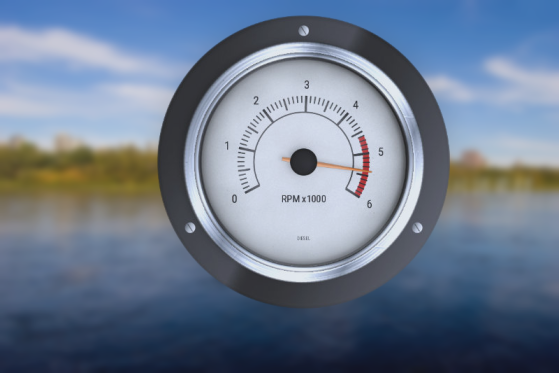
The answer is **5400** rpm
